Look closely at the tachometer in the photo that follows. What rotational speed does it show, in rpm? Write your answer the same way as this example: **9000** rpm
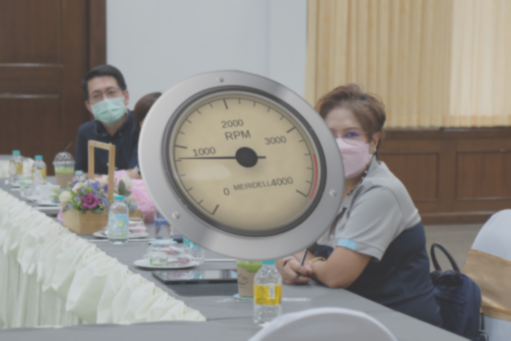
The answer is **800** rpm
